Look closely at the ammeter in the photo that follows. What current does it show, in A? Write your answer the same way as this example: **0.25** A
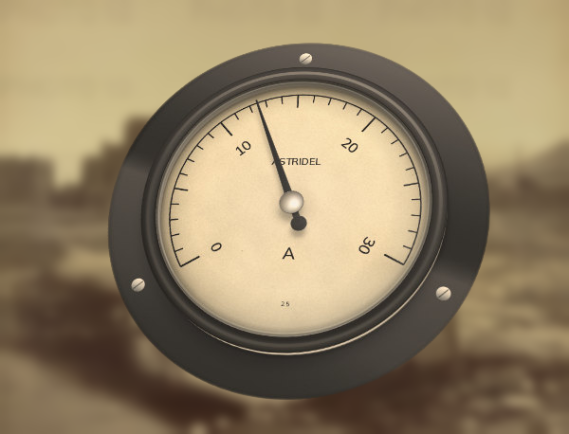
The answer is **12.5** A
